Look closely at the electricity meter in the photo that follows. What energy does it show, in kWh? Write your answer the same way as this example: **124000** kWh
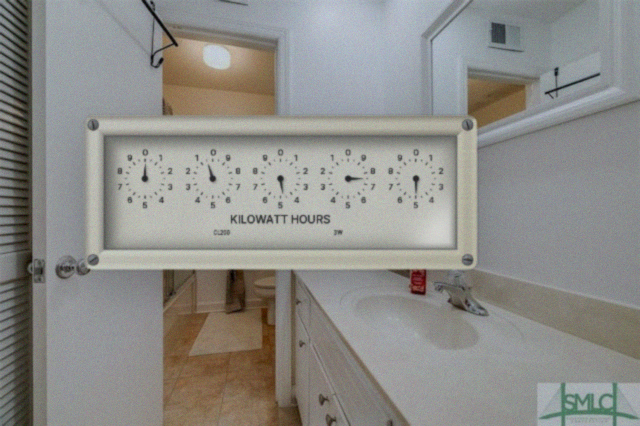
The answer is **475** kWh
